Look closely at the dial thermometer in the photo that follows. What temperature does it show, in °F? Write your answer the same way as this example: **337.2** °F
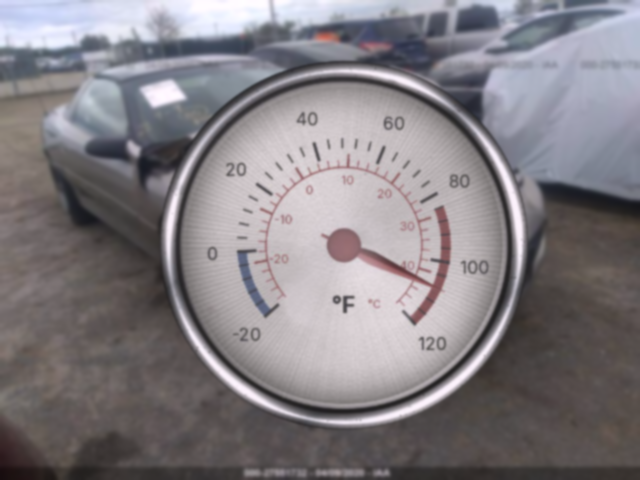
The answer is **108** °F
